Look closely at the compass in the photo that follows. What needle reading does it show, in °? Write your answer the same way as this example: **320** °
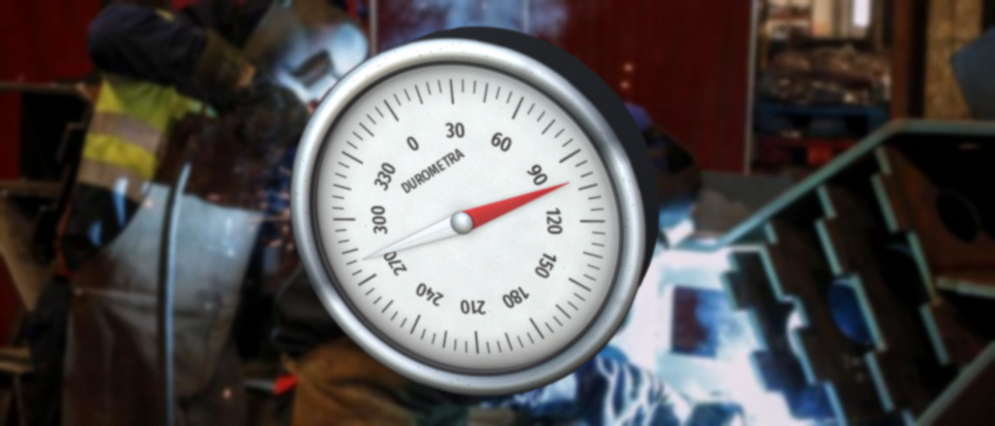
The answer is **100** °
